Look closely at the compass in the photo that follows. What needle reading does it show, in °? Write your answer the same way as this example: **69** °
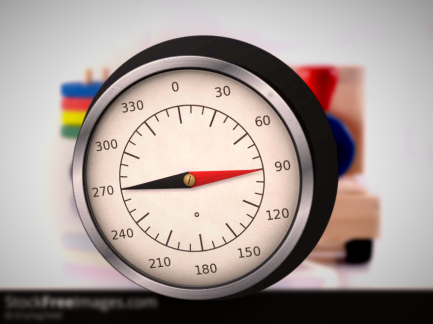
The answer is **90** °
